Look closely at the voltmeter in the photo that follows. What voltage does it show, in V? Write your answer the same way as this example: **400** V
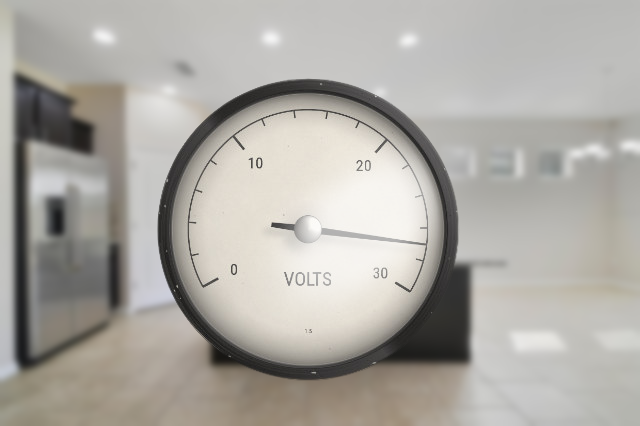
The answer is **27** V
